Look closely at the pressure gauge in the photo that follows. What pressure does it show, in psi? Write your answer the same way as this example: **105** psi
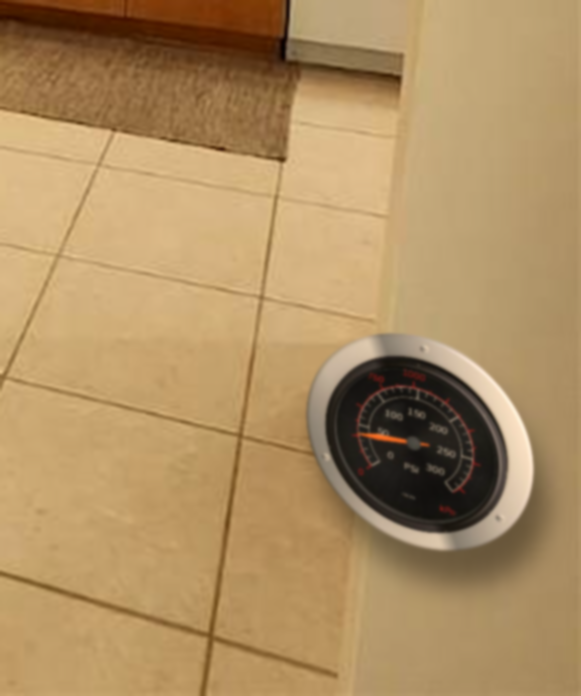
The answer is **40** psi
